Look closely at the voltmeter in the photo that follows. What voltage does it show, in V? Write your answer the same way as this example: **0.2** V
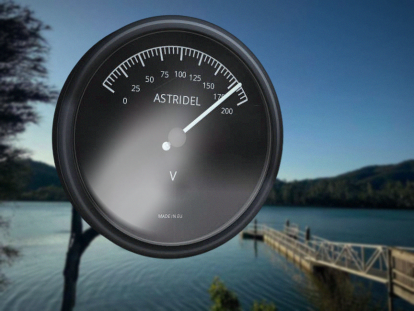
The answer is **180** V
